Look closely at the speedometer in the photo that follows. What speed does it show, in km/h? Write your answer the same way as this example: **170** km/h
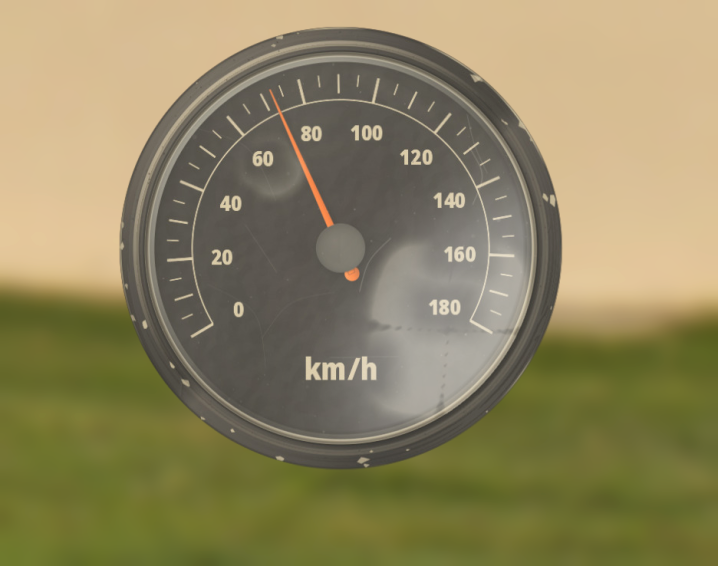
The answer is **72.5** km/h
